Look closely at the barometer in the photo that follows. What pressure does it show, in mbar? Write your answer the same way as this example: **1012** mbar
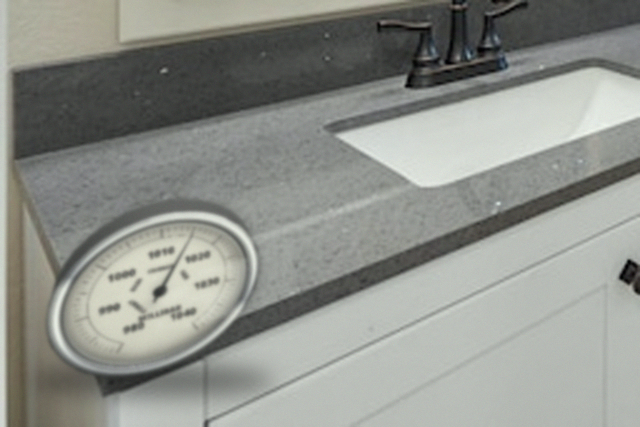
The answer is **1015** mbar
